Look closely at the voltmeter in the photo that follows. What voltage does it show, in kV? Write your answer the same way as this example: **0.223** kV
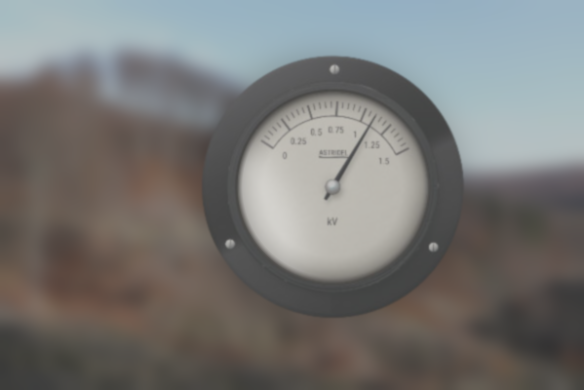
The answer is **1.1** kV
